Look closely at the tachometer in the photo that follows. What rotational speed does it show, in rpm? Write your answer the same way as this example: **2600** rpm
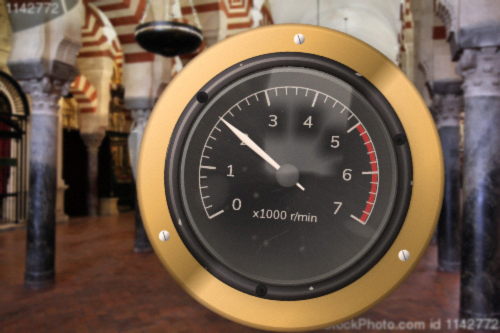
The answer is **2000** rpm
